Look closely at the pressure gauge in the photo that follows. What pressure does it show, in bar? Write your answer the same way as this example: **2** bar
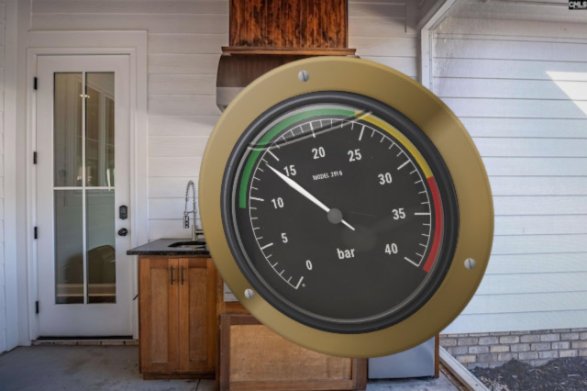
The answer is **14** bar
